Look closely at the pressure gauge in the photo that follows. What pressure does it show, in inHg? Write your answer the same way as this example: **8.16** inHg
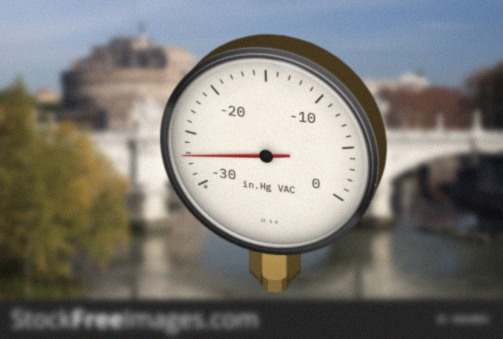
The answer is **-27** inHg
